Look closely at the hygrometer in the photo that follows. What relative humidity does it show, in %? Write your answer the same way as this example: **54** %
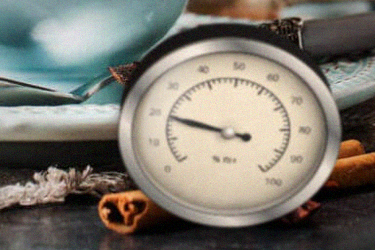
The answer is **20** %
